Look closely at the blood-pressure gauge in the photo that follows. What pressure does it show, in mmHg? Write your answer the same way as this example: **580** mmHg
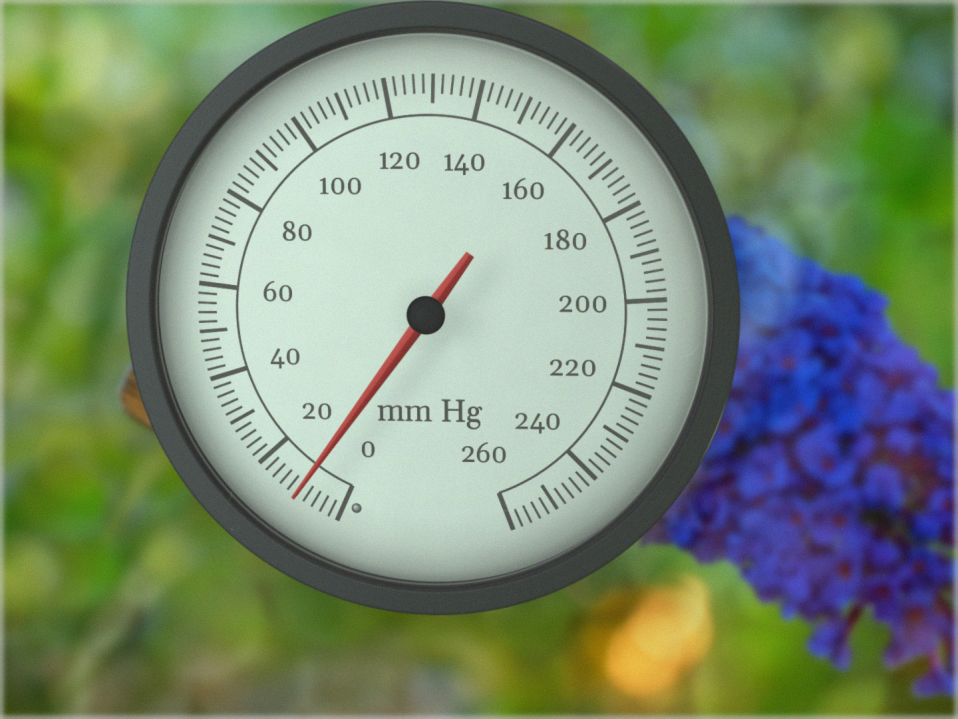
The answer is **10** mmHg
